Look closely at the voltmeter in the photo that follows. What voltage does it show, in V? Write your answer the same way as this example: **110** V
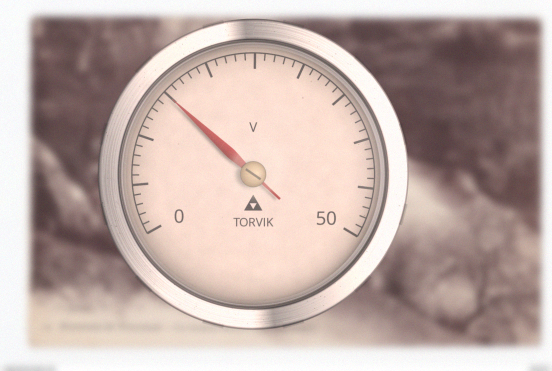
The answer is **15** V
